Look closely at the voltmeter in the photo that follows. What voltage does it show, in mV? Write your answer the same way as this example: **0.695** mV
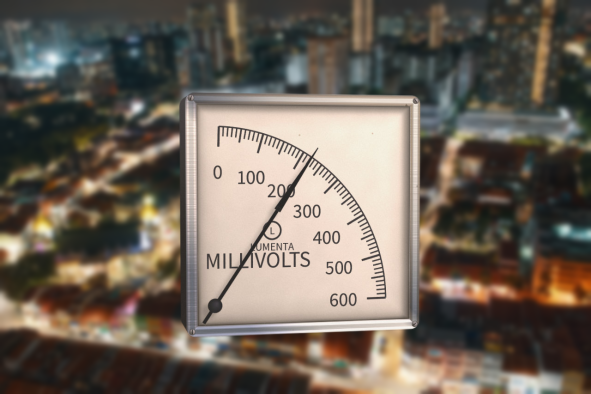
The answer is **220** mV
